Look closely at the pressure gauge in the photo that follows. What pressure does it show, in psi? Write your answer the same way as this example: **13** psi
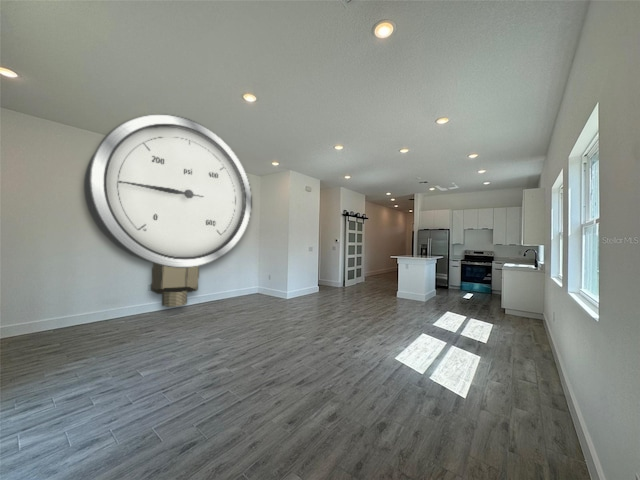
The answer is **100** psi
